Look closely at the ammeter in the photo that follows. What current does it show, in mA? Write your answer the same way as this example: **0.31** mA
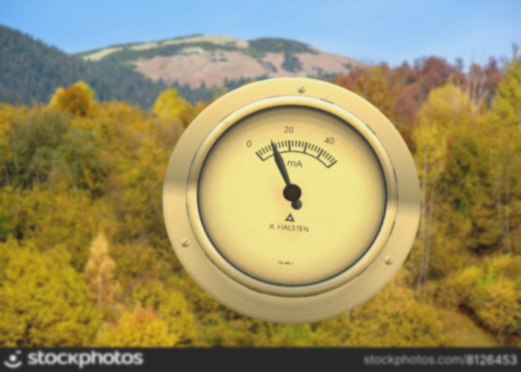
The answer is **10** mA
